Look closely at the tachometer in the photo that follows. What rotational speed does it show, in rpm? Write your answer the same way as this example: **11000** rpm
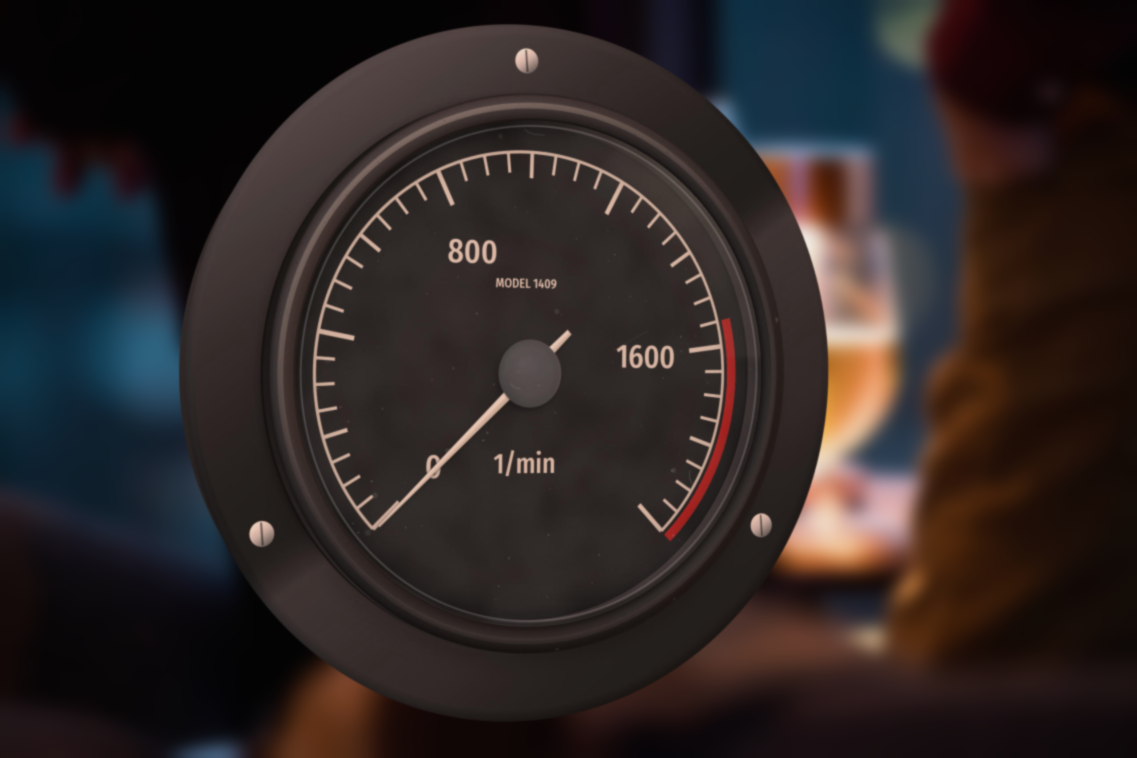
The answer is **0** rpm
